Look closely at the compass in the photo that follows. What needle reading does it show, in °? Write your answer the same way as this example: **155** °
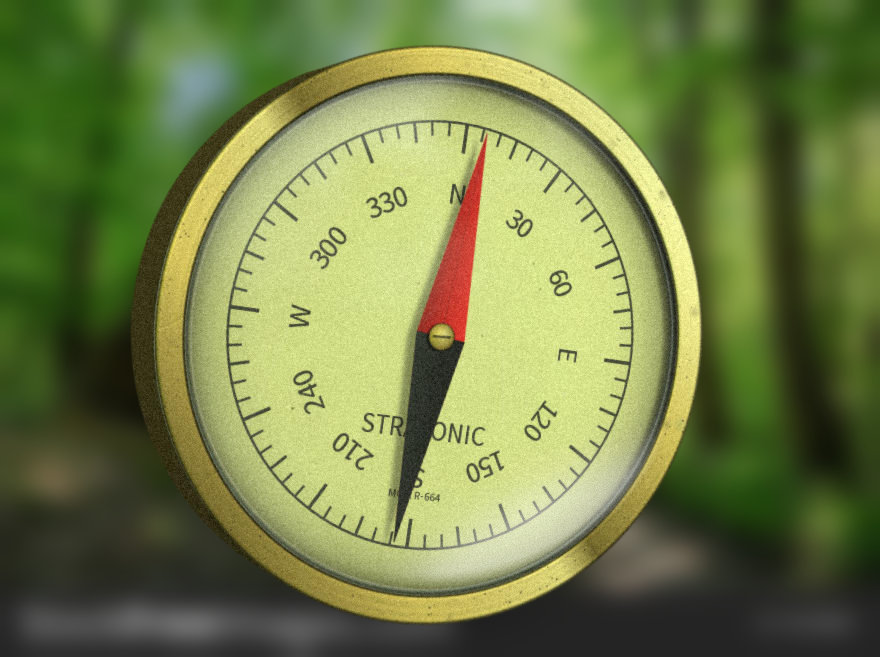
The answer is **5** °
